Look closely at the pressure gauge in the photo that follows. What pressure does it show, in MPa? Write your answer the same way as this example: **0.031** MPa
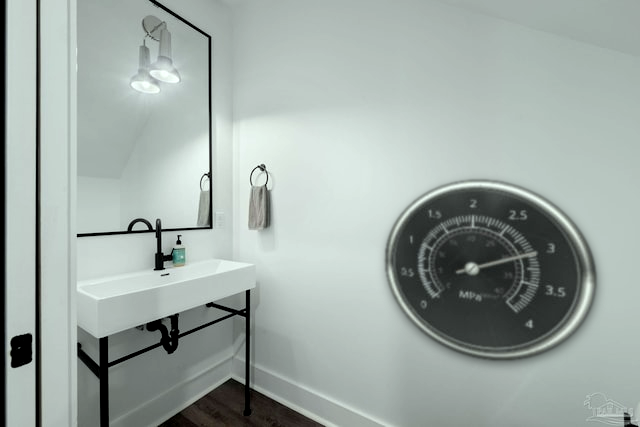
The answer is **3** MPa
